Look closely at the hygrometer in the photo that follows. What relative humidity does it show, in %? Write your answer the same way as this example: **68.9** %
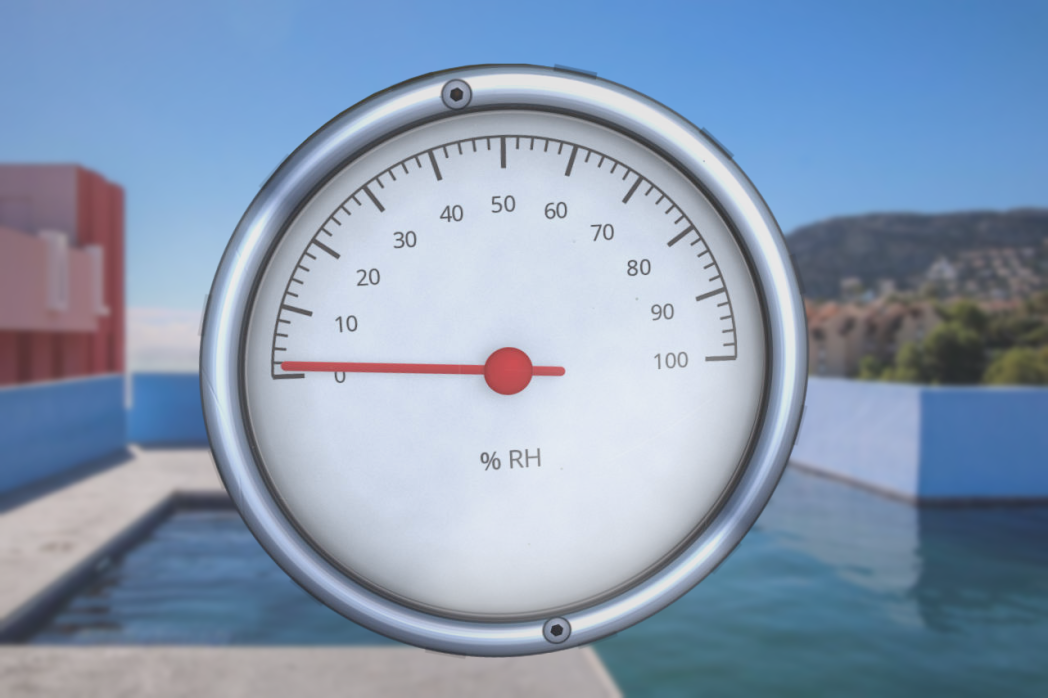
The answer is **2** %
